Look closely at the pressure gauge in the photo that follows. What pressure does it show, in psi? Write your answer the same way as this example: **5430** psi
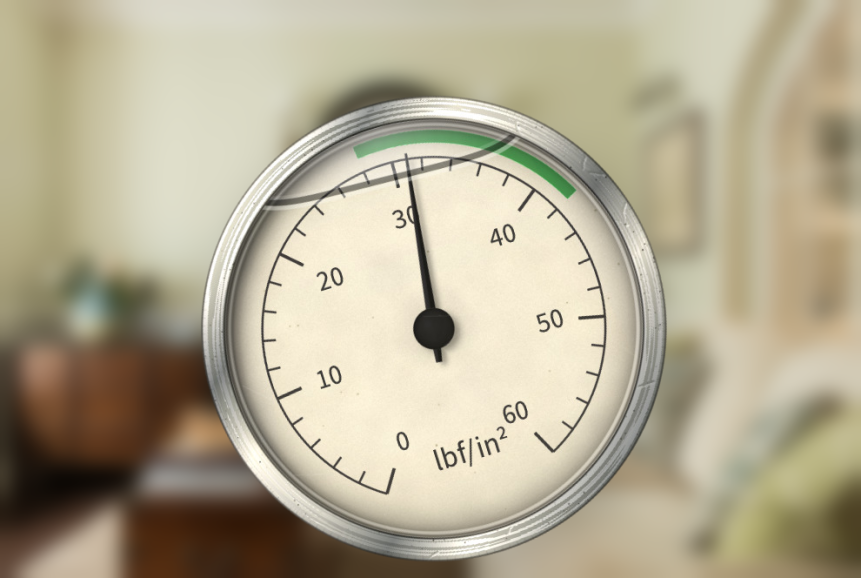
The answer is **31** psi
